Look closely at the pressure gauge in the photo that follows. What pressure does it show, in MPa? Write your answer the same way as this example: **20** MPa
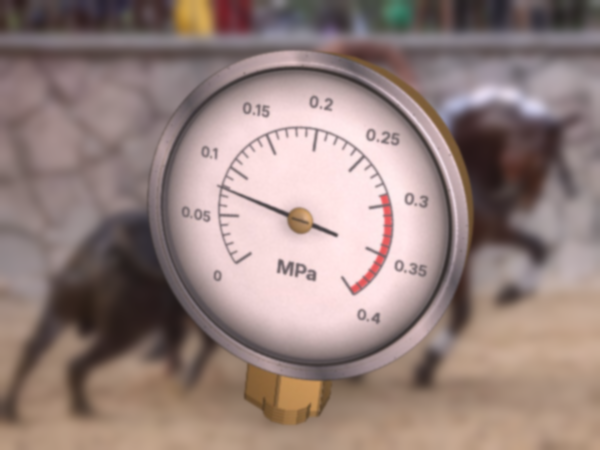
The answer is **0.08** MPa
